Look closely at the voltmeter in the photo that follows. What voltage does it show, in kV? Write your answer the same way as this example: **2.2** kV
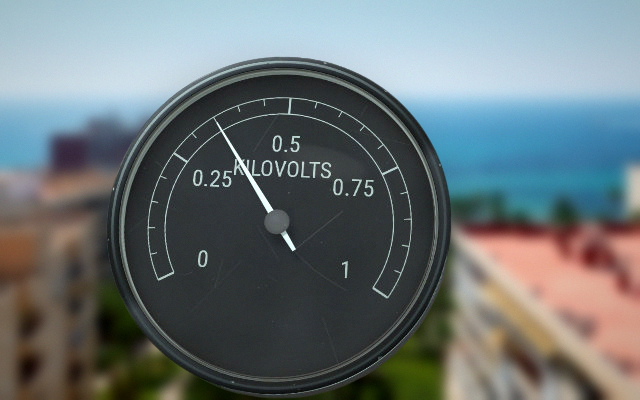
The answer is **0.35** kV
